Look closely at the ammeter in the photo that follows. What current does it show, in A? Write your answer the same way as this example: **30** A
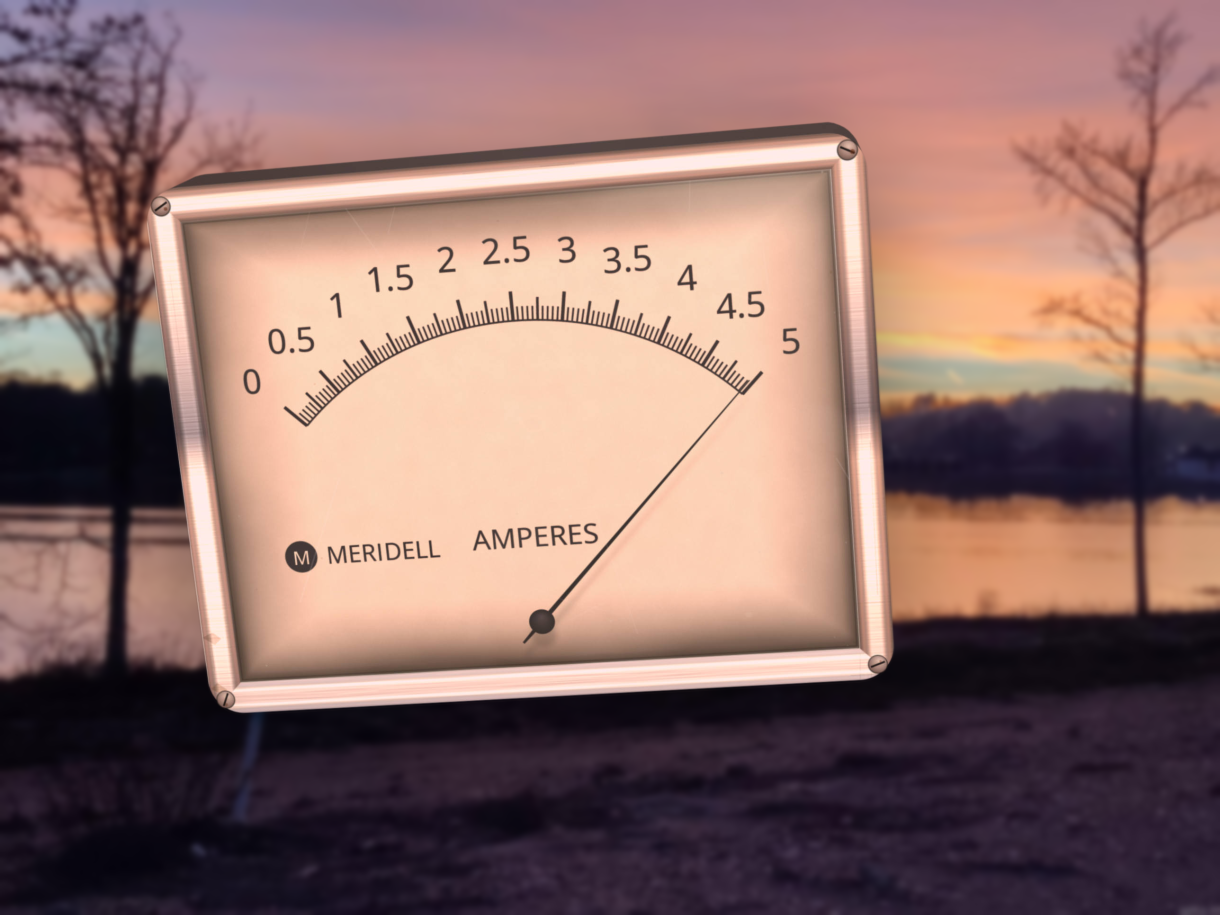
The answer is **4.95** A
